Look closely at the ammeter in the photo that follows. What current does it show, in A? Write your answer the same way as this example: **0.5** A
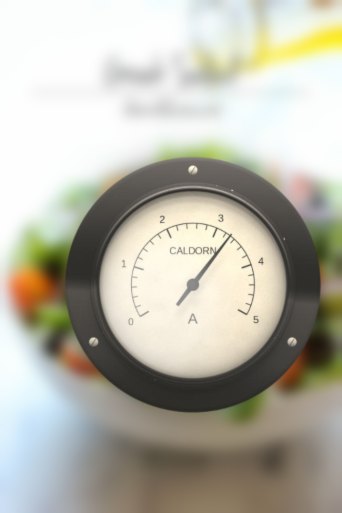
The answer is **3.3** A
